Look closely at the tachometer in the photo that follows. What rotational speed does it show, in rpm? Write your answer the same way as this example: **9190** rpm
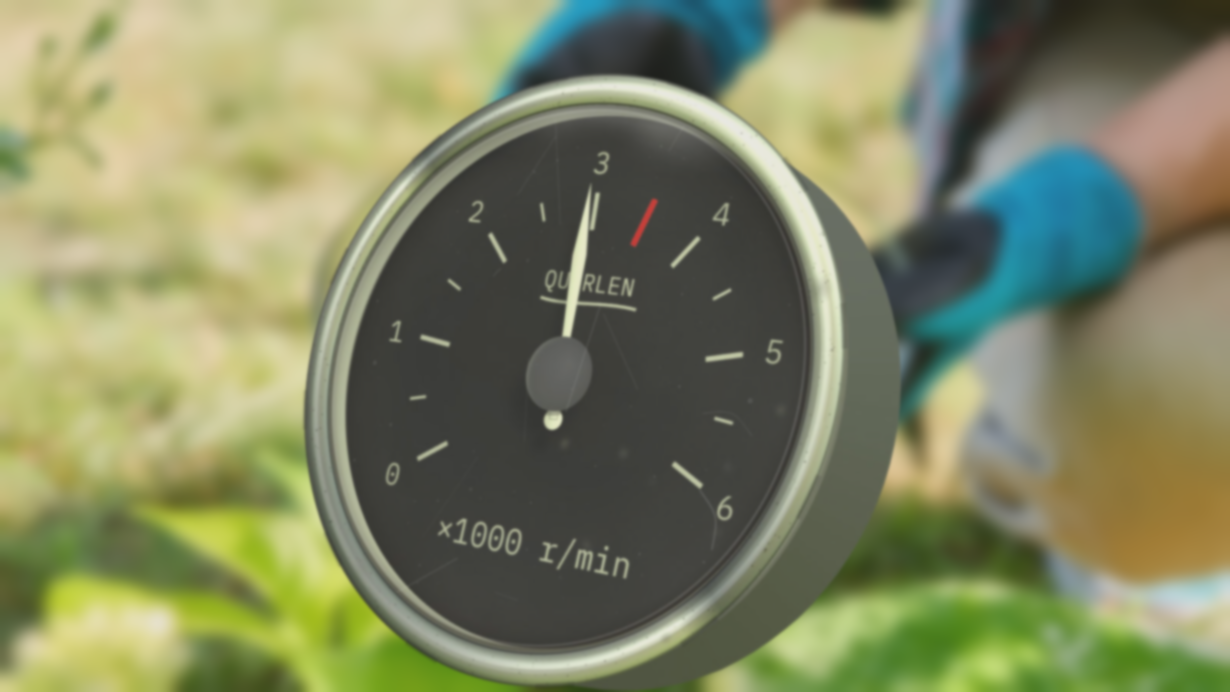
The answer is **3000** rpm
